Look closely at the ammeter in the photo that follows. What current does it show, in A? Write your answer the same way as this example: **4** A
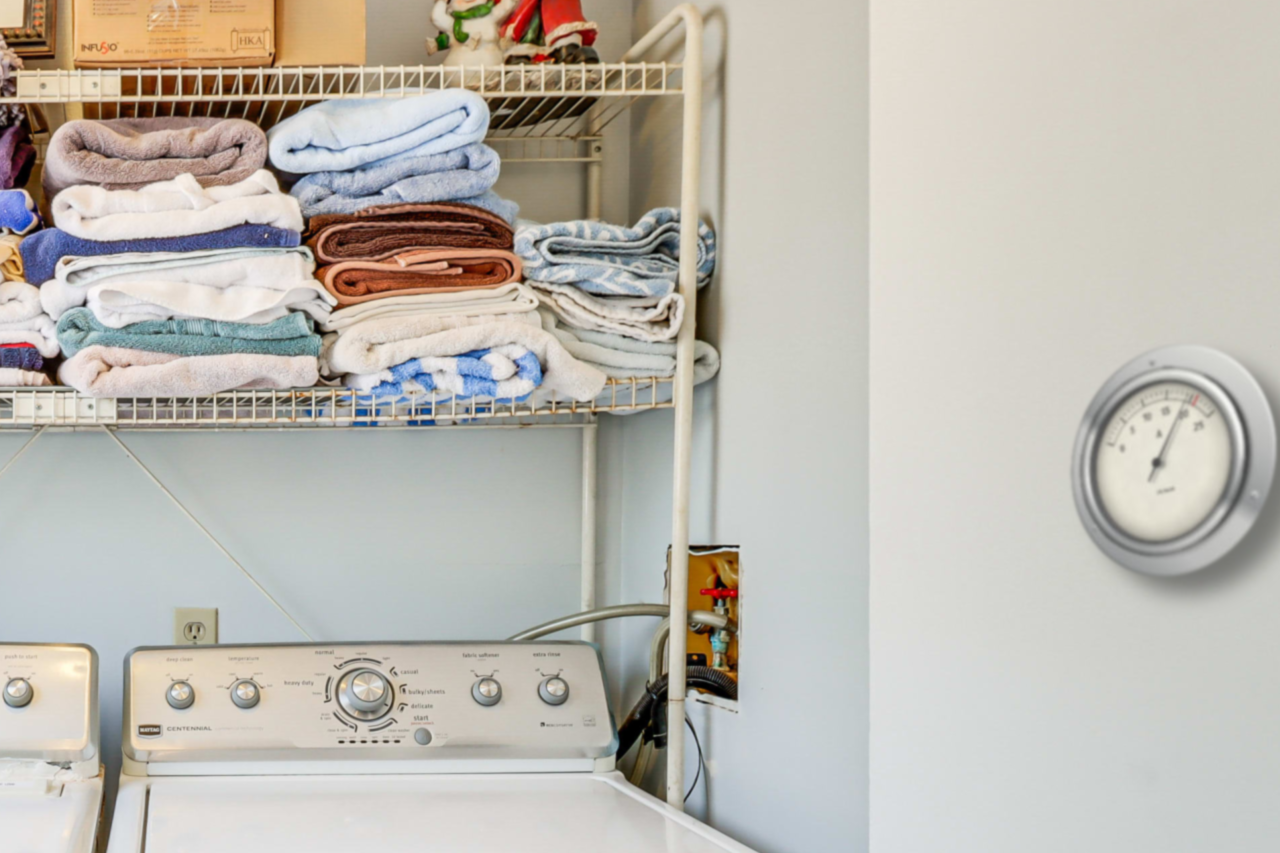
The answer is **20** A
